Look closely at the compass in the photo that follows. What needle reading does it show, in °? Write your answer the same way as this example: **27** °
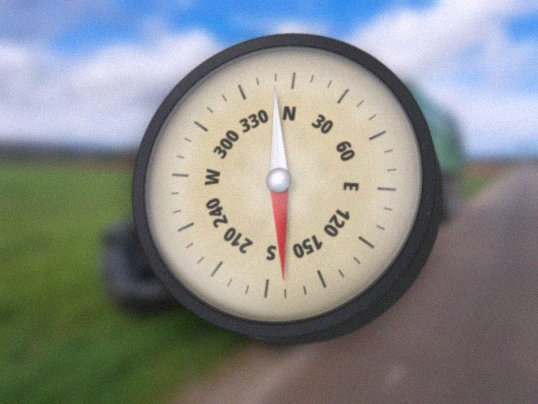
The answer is **170** °
